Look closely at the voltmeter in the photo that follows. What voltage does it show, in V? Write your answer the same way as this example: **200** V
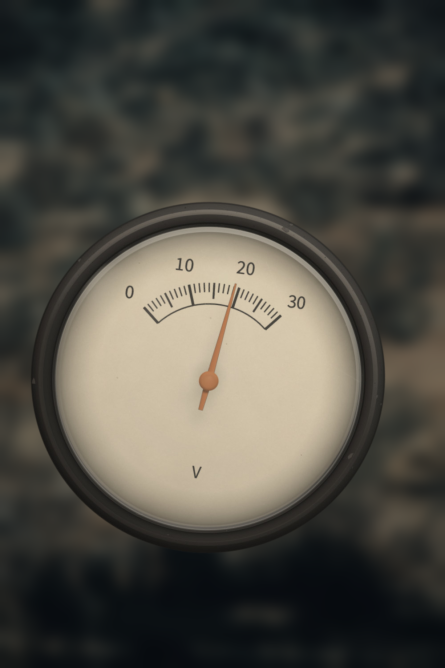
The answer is **19** V
